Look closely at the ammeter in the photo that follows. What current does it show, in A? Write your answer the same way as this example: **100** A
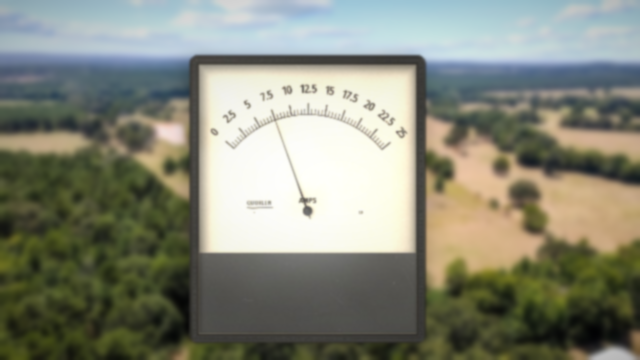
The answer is **7.5** A
